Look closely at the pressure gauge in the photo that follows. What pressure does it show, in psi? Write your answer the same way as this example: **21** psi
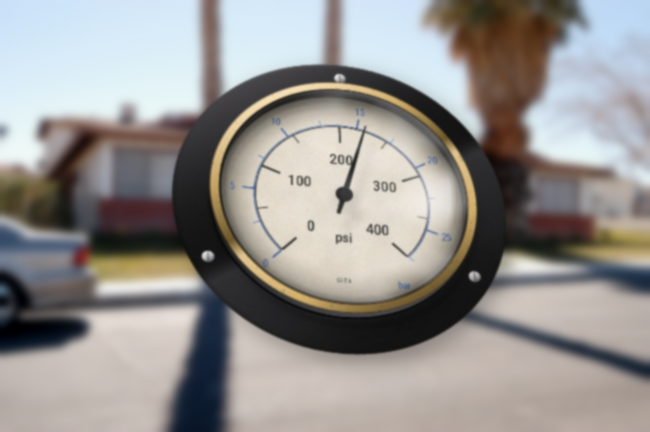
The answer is **225** psi
